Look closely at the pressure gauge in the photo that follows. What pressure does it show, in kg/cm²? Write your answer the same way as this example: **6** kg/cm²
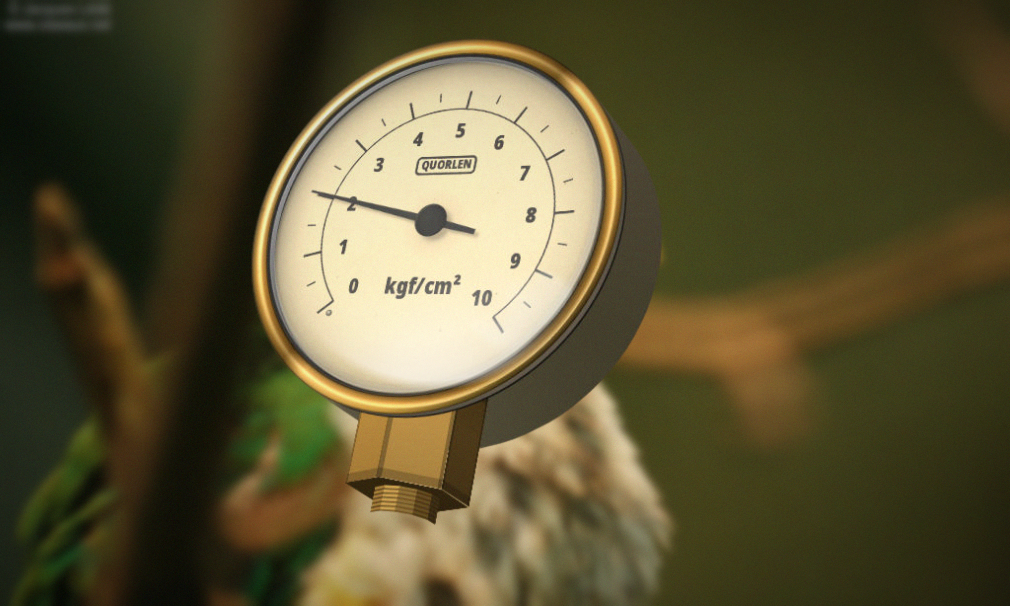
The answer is **2** kg/cm²
